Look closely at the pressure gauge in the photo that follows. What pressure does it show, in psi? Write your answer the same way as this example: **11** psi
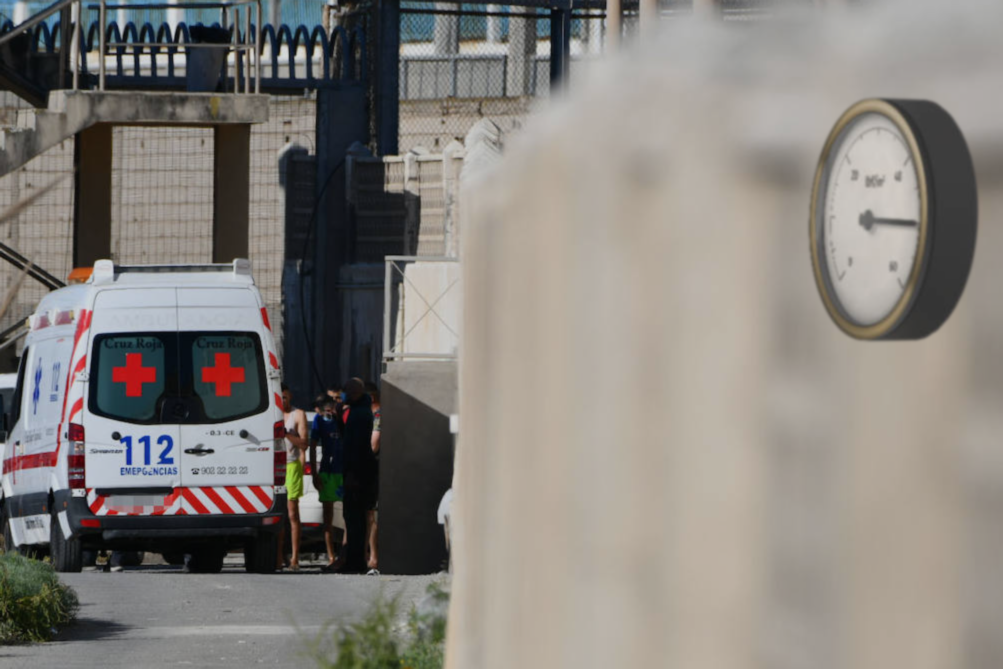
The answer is **50** psi
